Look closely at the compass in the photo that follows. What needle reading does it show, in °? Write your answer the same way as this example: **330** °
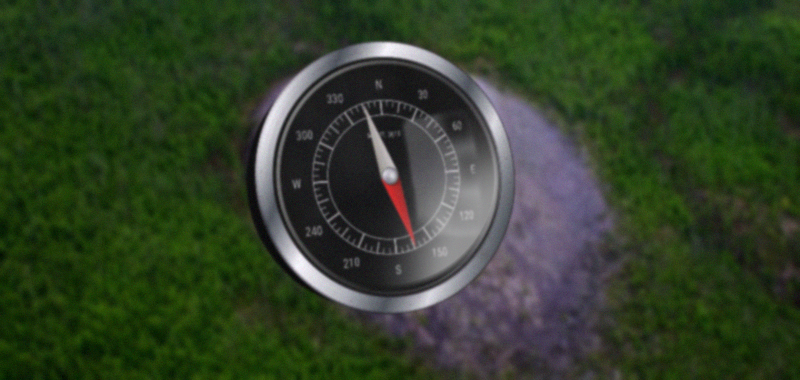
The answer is **165** °
